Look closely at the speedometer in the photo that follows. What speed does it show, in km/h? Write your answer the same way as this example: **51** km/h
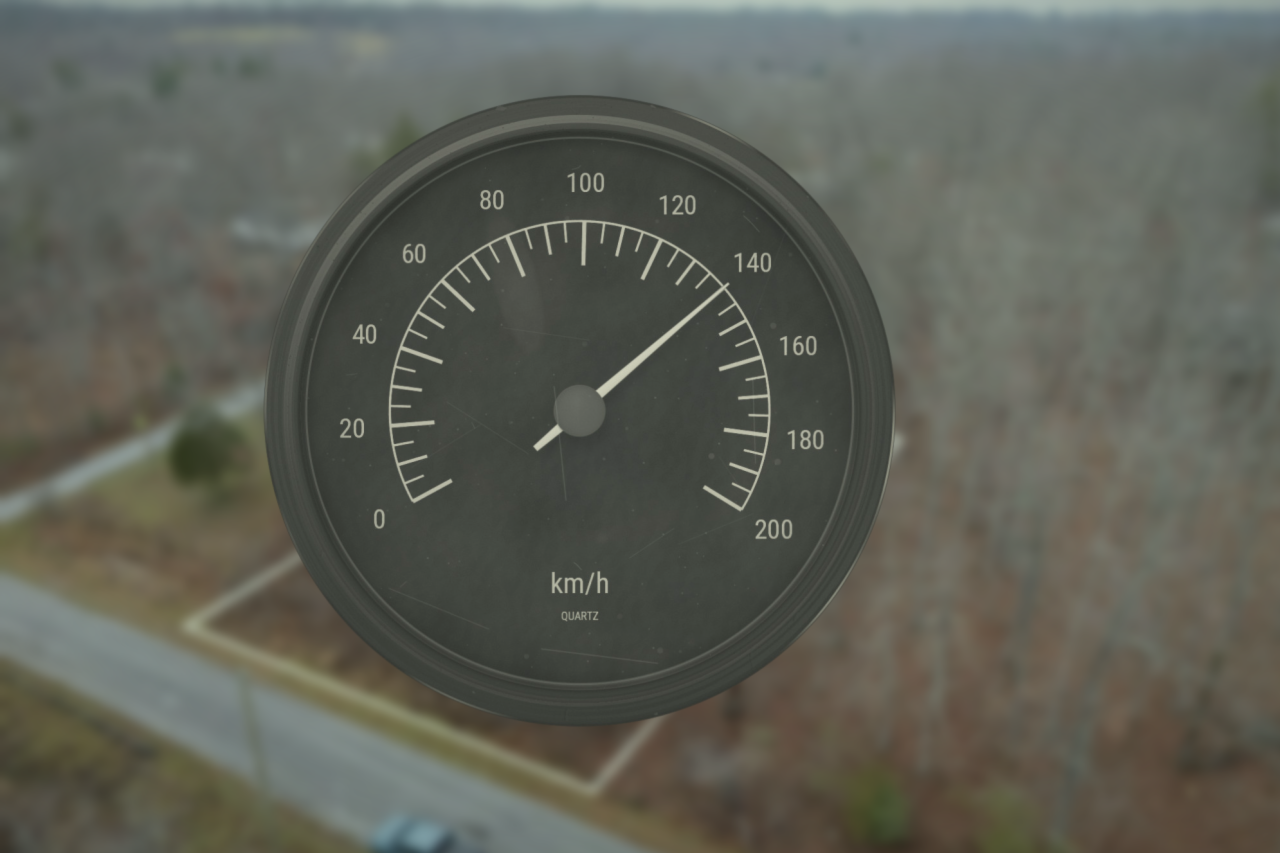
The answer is **140** km/h
